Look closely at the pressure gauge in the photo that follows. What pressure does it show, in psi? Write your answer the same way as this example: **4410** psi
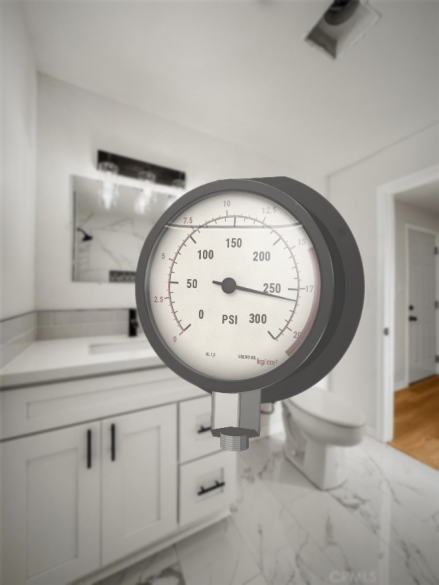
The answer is **260** psi
